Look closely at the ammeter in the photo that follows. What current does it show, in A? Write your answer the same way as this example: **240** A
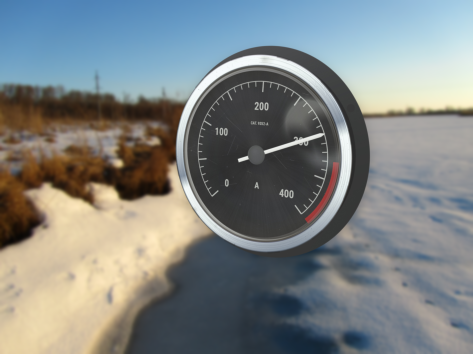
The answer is **300** A
